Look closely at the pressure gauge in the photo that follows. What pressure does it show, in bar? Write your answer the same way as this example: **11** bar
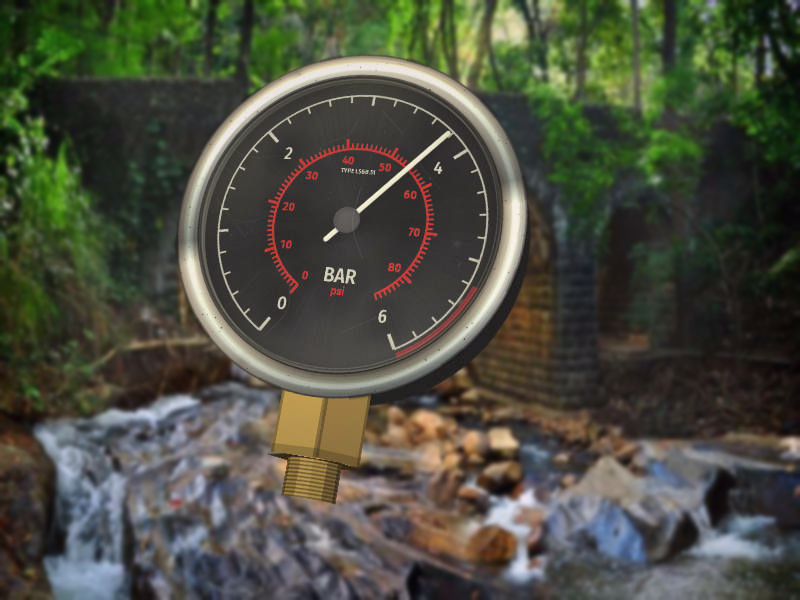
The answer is **3.8** bar
